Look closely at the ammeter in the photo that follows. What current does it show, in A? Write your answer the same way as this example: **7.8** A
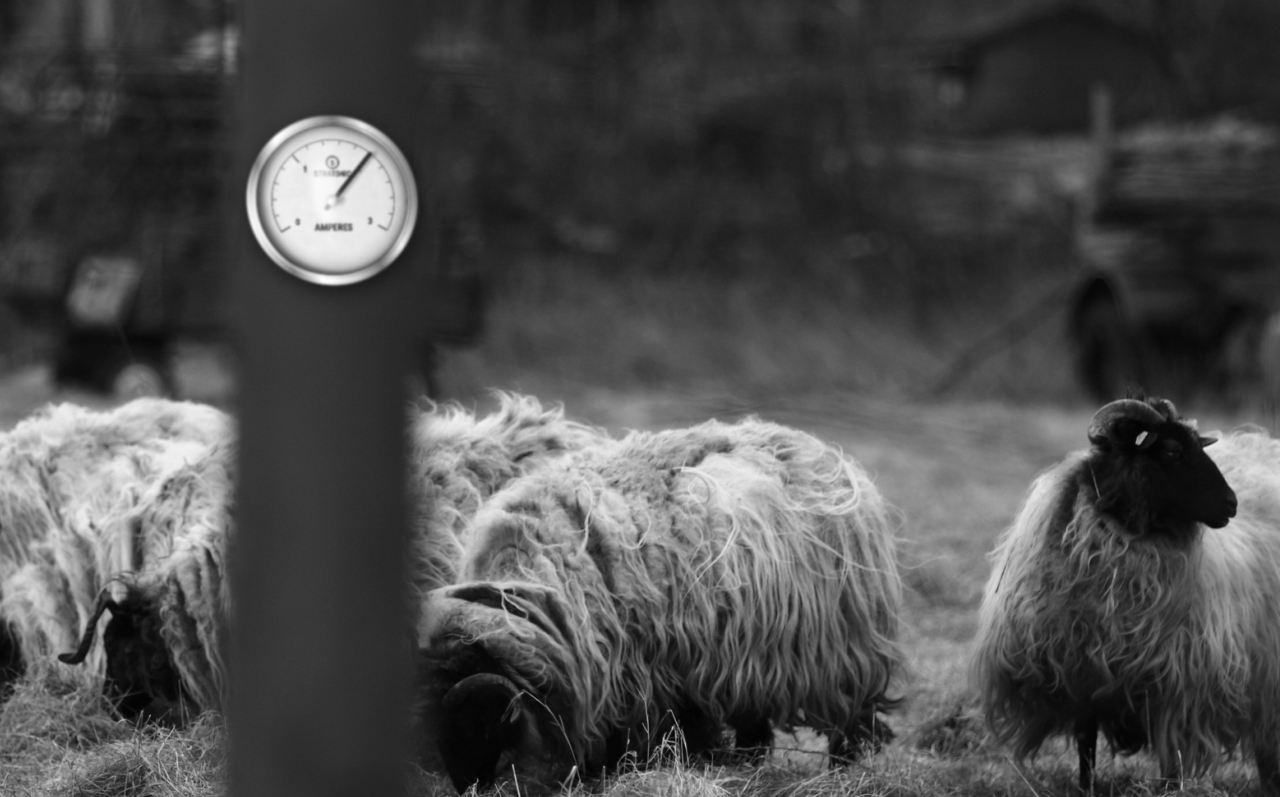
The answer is **2** A
